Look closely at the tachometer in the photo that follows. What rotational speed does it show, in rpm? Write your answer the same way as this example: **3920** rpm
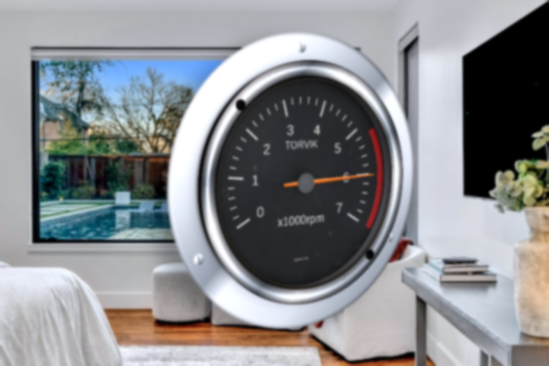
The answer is **6000** rpm
